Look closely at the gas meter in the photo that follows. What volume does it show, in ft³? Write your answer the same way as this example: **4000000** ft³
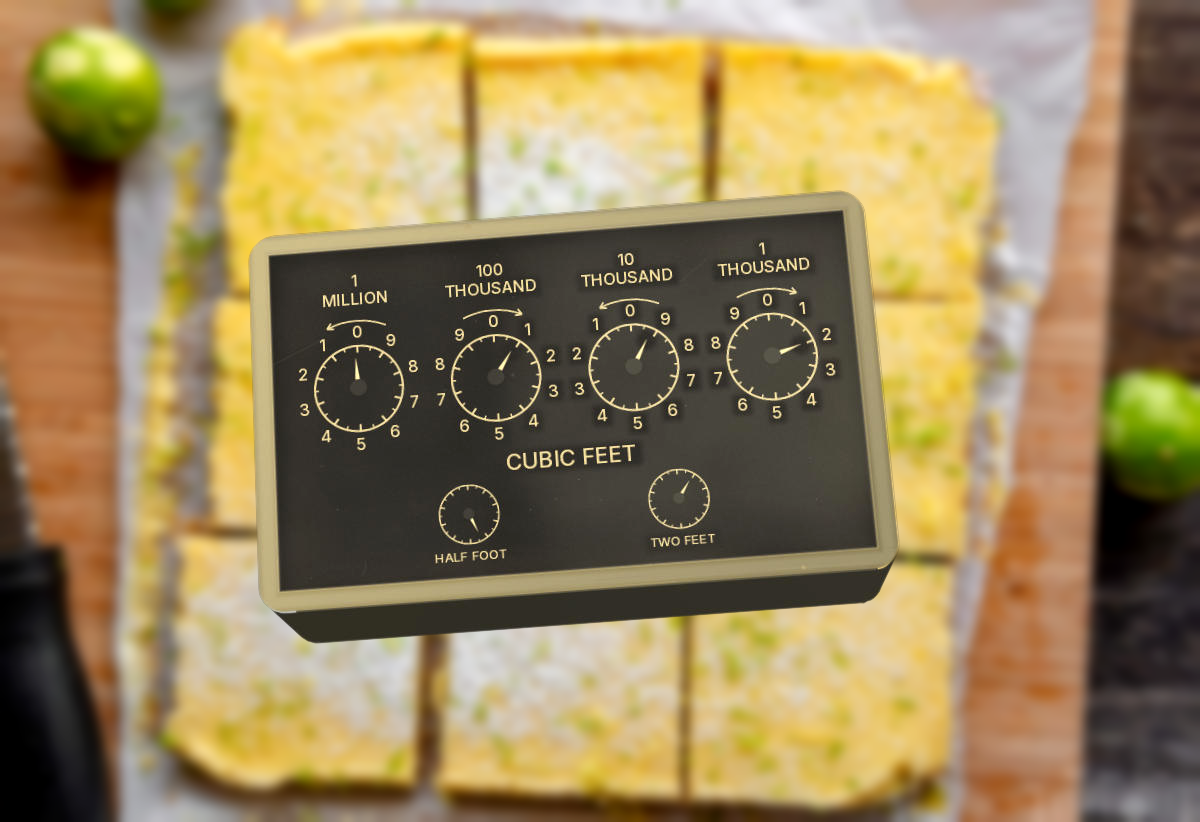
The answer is **9200** ft³
